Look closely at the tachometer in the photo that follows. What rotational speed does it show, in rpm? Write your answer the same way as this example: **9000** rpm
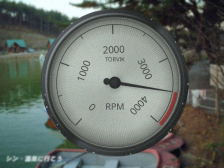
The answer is **3500** rpm
